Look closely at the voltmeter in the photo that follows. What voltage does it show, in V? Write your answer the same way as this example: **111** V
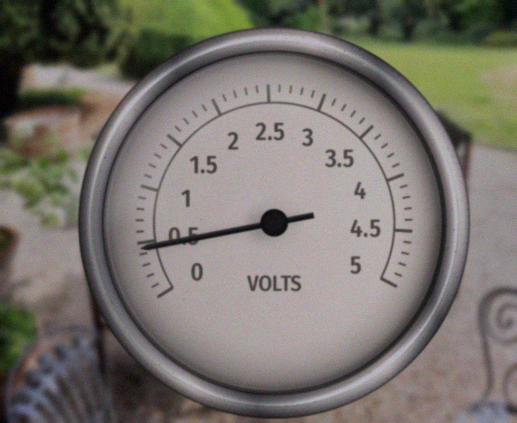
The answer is **0.45** V
